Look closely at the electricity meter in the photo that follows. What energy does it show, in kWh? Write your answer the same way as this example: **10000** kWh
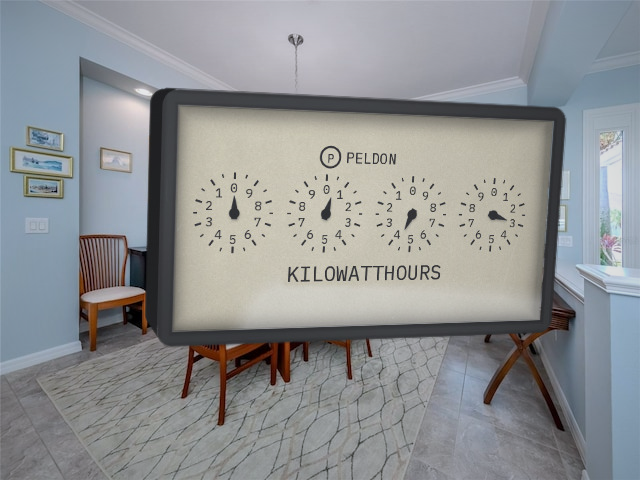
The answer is **43** kWh
